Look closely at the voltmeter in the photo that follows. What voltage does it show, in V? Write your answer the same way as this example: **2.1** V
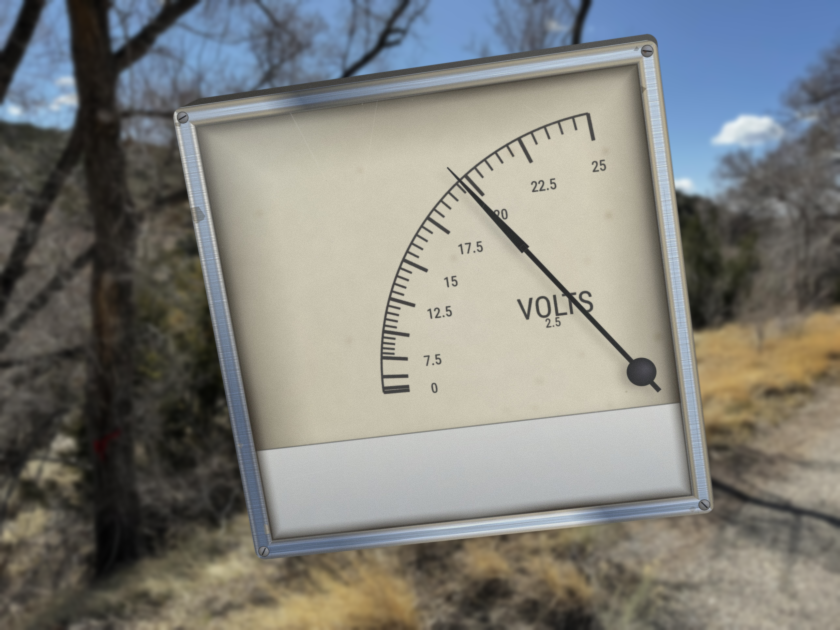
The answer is **19.75** V
